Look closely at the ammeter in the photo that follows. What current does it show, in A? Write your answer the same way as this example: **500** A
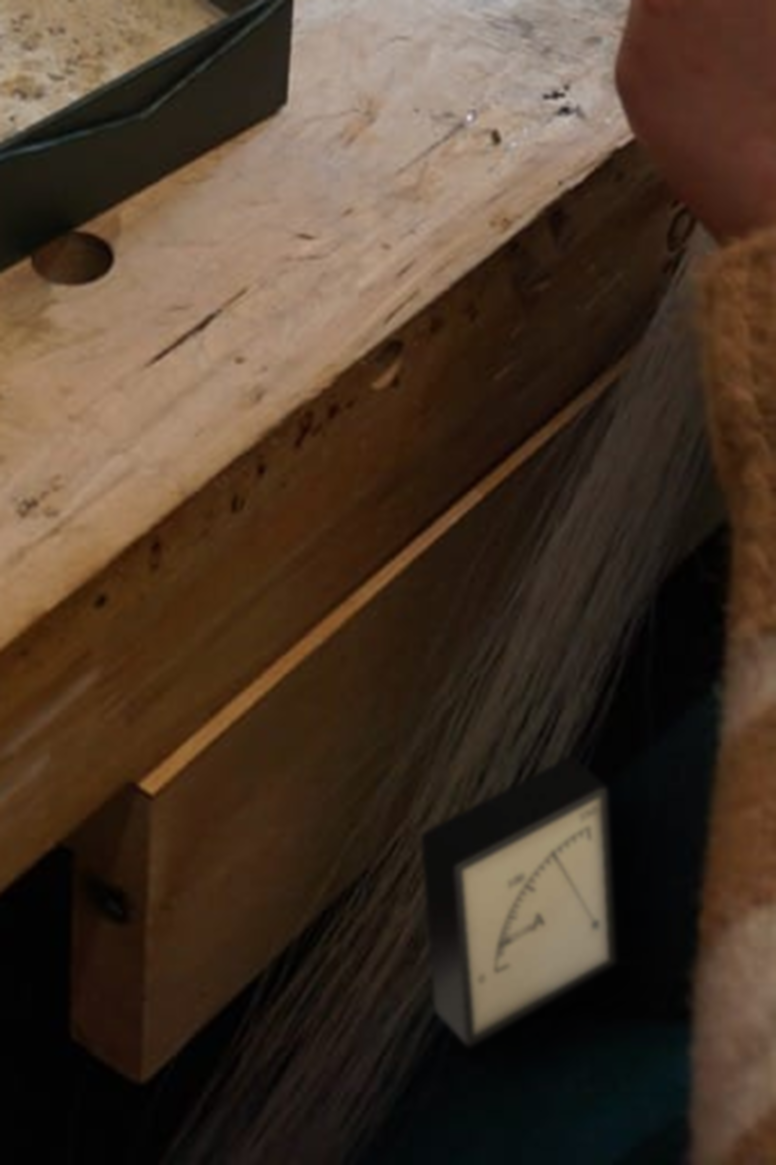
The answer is **125** A
